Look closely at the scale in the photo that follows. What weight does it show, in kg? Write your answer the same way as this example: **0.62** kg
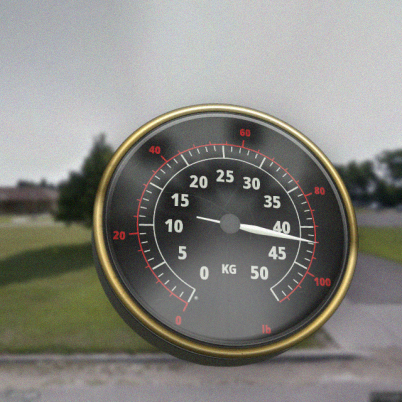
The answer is **42** kg
